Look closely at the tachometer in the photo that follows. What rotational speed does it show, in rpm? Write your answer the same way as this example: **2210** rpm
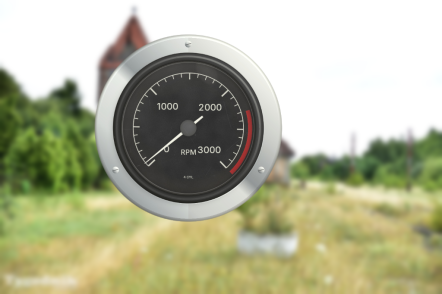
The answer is **50** rpm
